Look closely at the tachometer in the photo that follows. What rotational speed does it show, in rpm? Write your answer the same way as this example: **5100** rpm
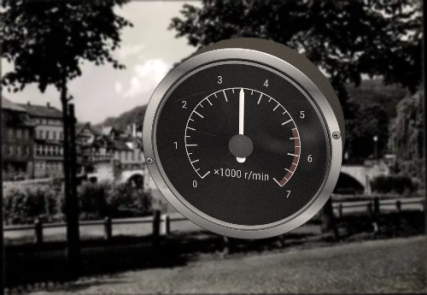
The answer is **3500** rpm
